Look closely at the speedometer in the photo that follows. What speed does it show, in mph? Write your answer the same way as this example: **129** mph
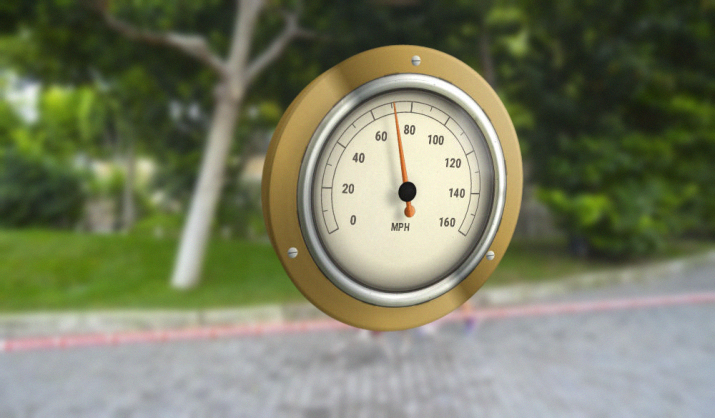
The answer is **70** mph
